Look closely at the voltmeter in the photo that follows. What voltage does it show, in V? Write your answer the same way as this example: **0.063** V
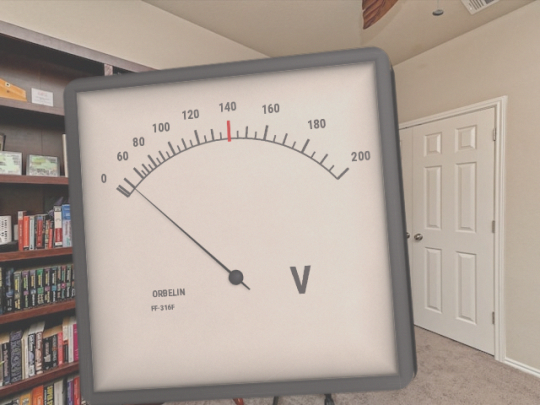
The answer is **40** V
